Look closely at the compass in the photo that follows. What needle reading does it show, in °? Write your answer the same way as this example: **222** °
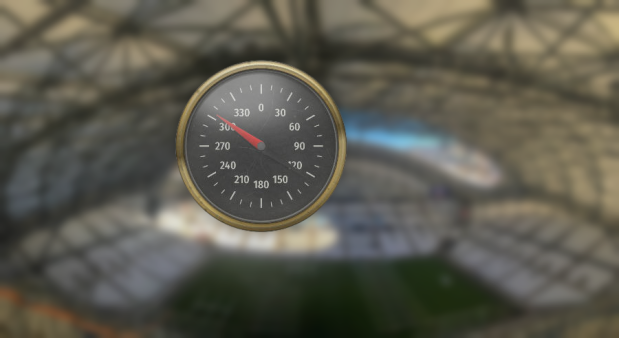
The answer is **305** °
